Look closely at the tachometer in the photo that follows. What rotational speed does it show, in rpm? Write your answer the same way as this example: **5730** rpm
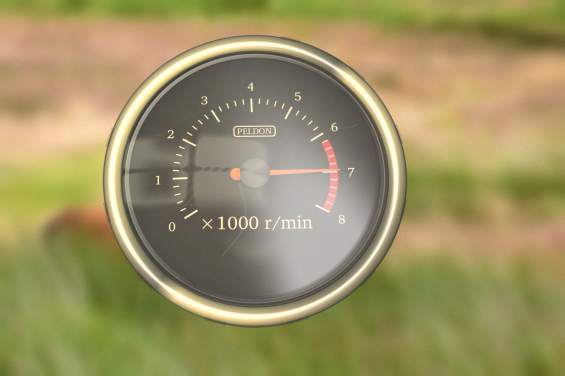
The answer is **7000** rpm
